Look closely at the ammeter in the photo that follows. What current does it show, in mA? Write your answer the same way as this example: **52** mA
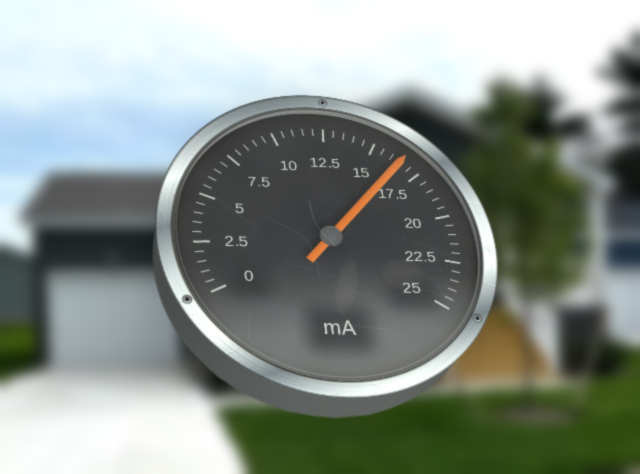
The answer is **16.5** mA
